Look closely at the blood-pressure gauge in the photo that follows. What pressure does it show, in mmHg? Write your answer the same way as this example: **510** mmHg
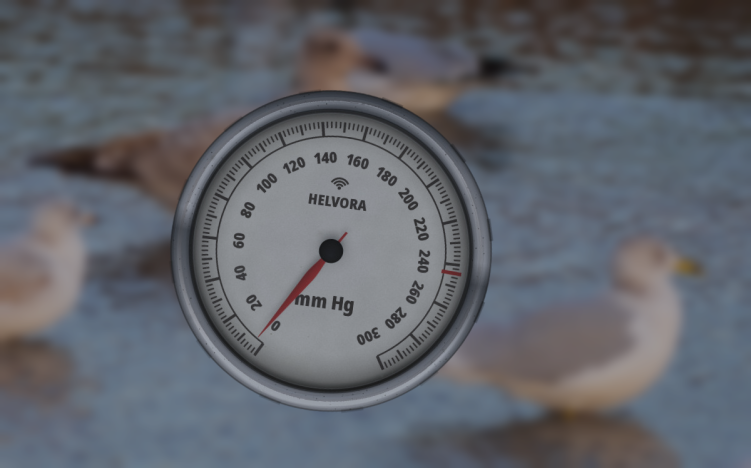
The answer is **4** mmHg
